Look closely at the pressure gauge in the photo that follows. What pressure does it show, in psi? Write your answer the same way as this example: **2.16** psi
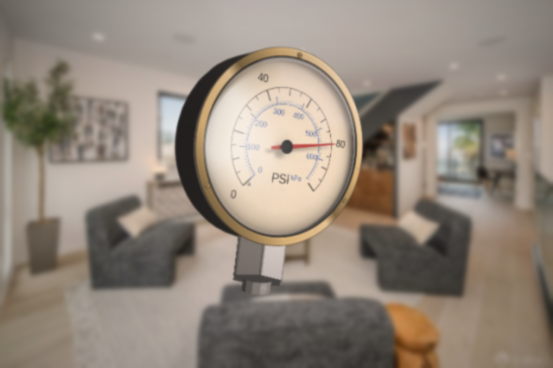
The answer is **80** psi
